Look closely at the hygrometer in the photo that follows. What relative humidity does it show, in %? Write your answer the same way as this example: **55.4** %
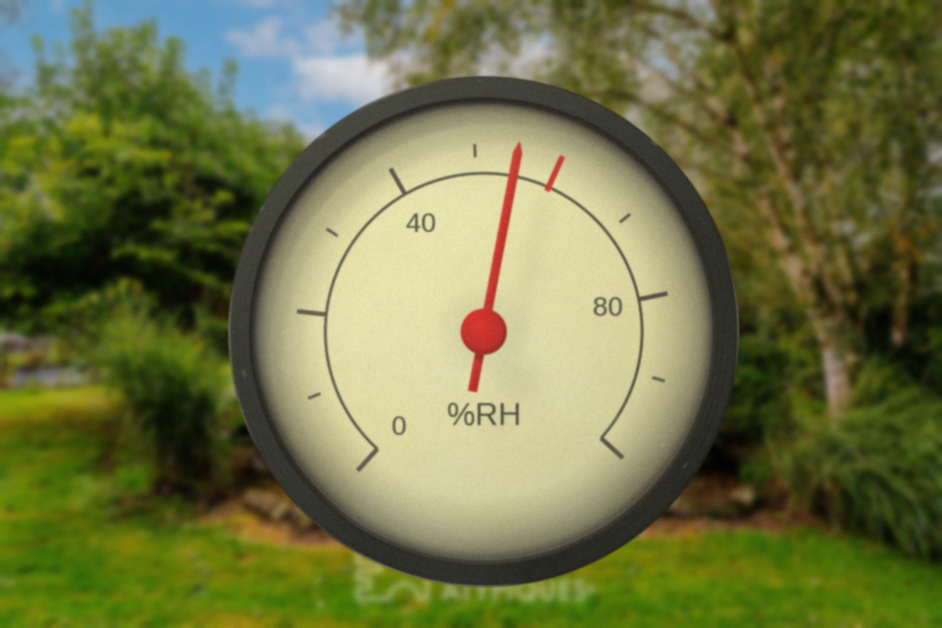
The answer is **55** %
